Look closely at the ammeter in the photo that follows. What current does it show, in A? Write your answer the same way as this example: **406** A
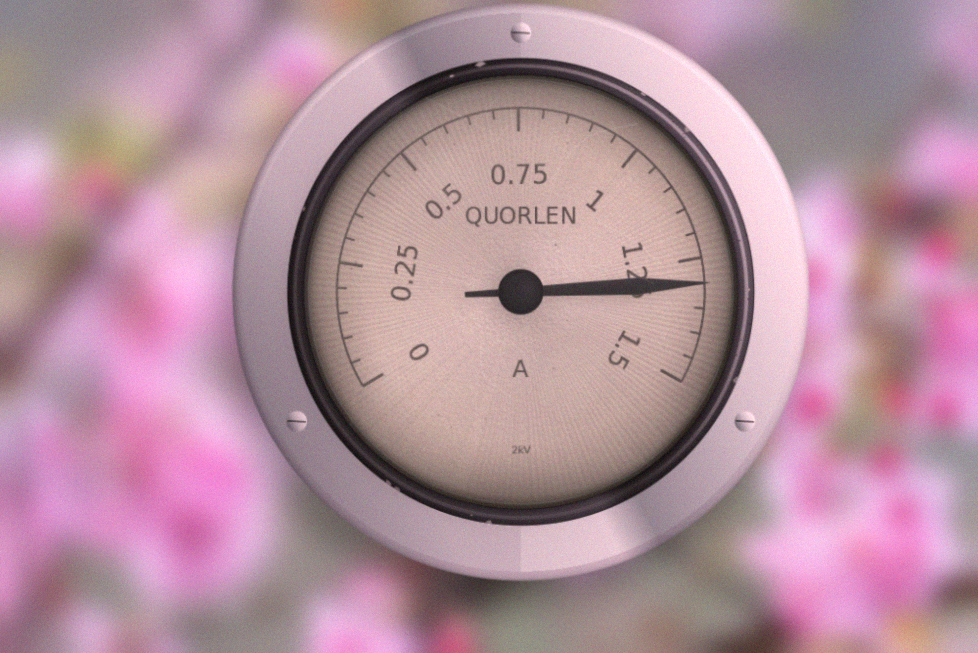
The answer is **1.3** A
